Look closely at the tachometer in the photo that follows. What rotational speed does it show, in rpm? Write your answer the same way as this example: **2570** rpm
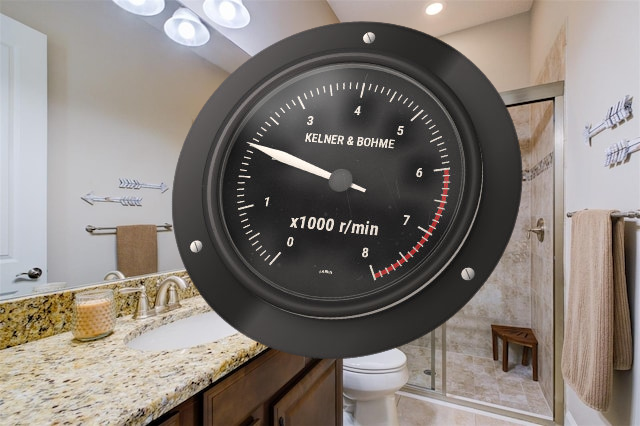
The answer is **2000** rpm
